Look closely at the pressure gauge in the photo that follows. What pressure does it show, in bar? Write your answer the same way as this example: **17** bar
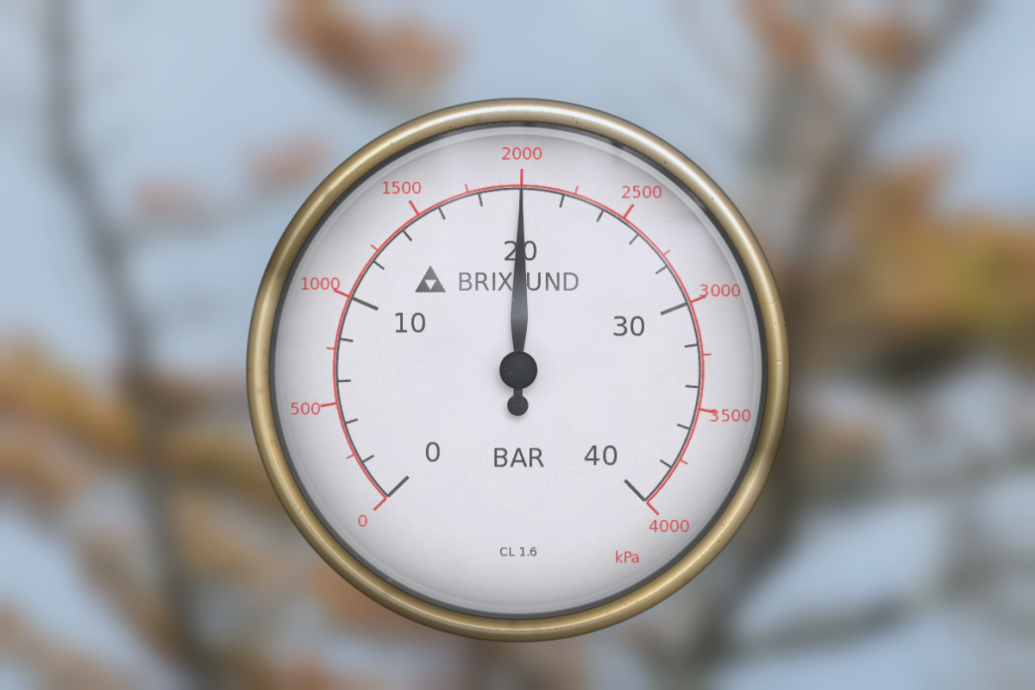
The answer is **20** bar
